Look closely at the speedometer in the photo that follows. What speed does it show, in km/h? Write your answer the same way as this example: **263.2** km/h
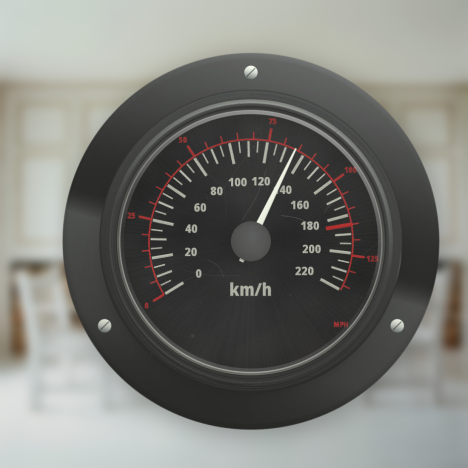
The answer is **135** km/h
